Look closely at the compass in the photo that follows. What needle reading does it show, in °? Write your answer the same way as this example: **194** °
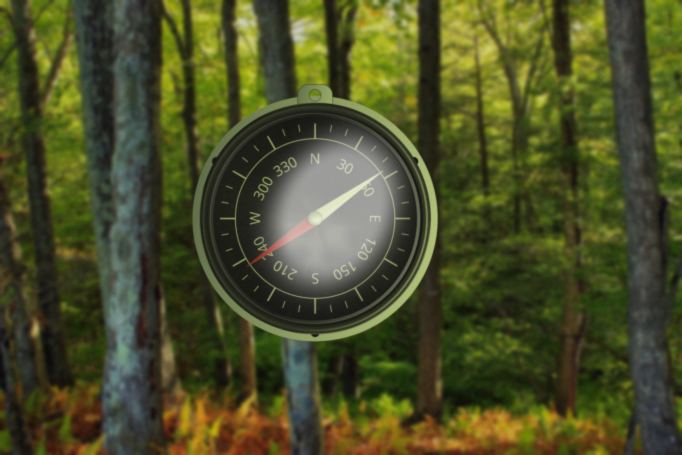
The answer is **235** °
